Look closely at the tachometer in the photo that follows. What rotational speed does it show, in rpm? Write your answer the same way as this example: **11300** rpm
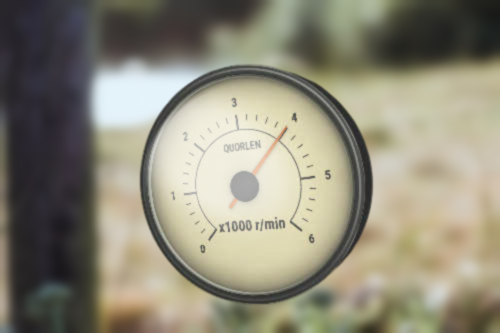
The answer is **4000** rpm
